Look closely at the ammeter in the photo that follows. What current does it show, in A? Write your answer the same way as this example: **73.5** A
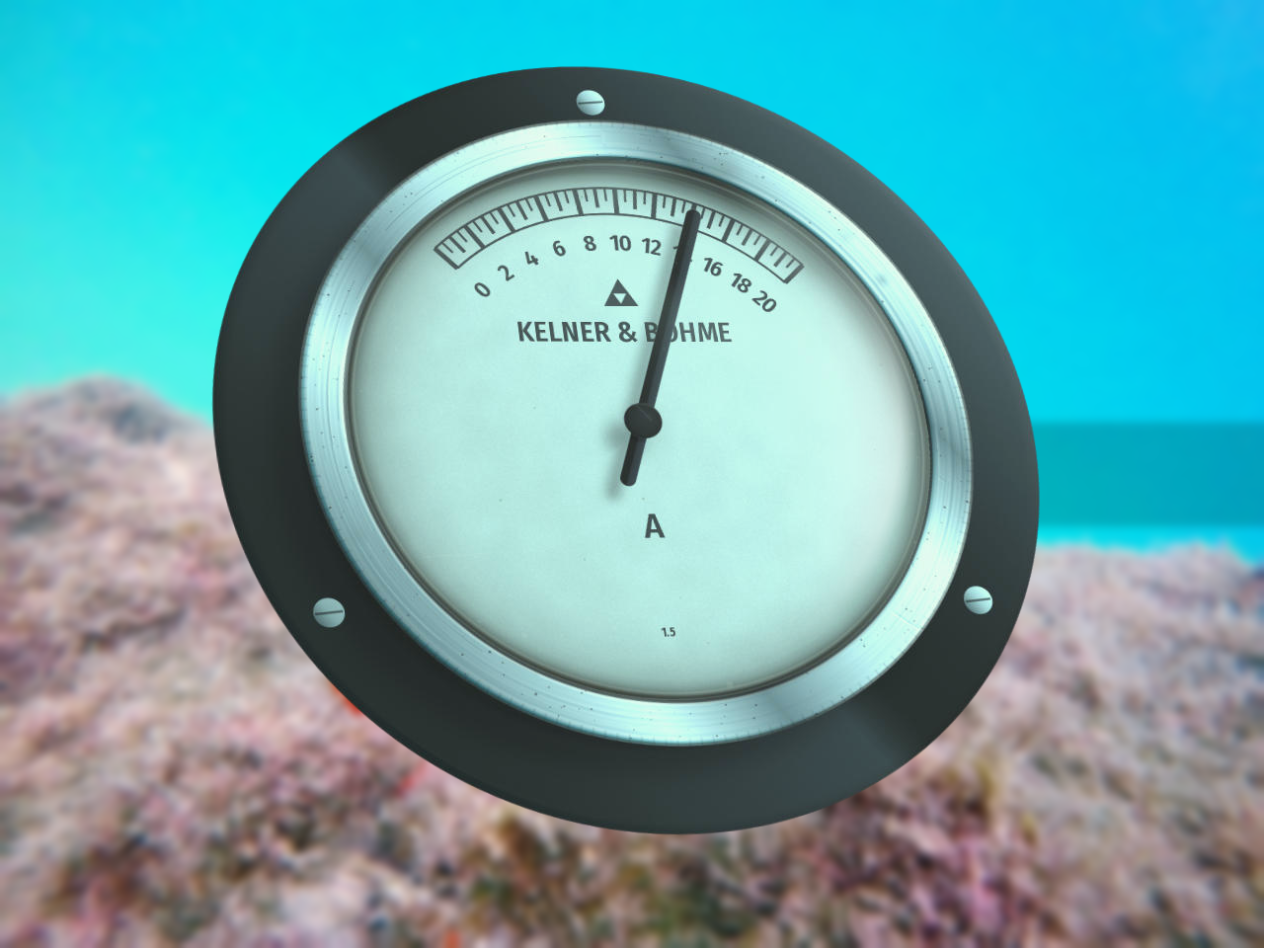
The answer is **14** A
